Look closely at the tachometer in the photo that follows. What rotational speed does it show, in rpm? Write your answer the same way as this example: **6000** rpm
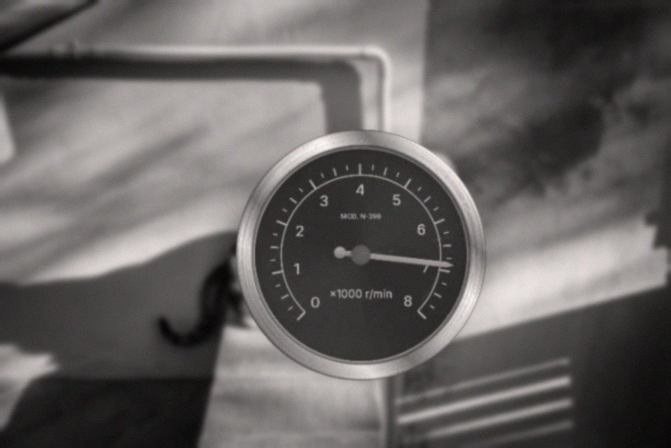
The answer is **6875** rpm
